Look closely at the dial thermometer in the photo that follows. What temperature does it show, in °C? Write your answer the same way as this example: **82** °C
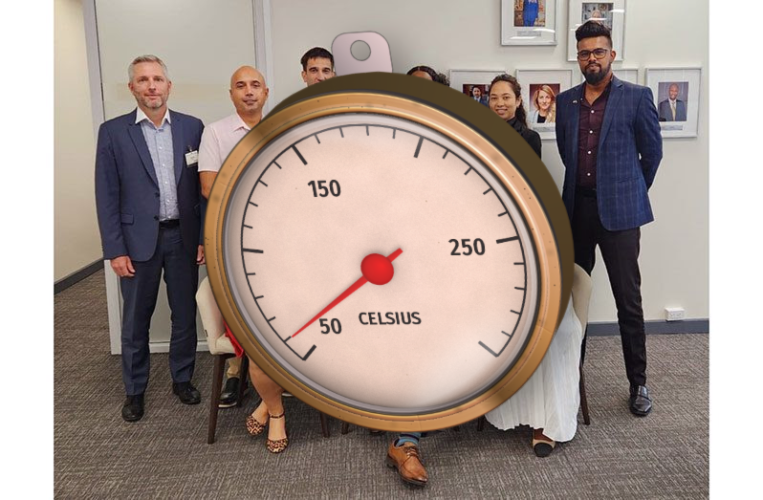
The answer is **60** °C
